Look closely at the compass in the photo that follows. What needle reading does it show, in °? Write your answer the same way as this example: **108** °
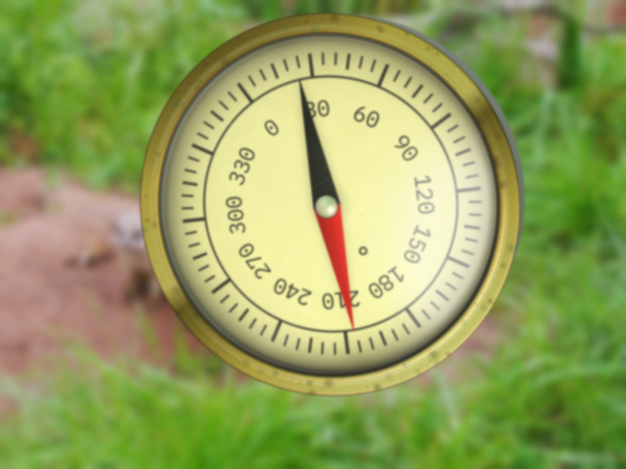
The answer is **205** °
